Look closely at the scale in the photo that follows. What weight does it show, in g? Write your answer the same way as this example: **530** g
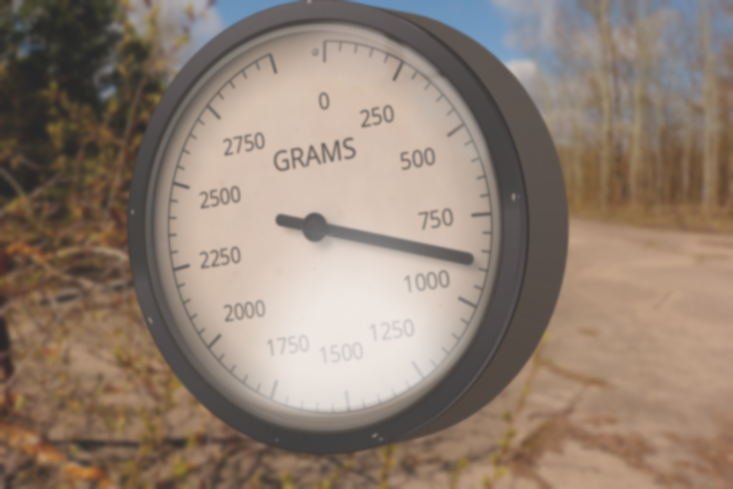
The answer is **875** g
